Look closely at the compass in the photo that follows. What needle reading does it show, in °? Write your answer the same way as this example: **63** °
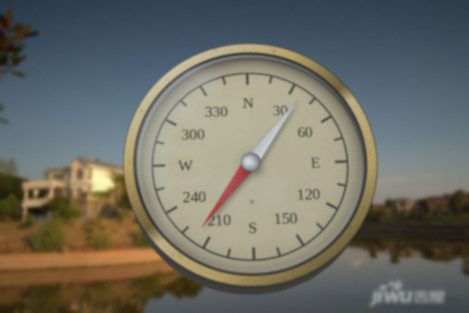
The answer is **217.5** °
